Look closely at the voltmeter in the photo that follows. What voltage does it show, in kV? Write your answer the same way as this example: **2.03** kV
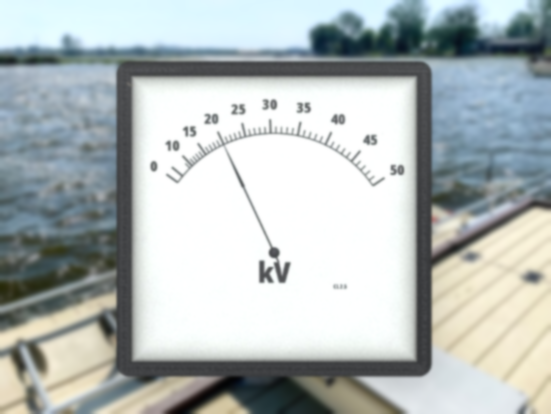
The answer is **20** kV
